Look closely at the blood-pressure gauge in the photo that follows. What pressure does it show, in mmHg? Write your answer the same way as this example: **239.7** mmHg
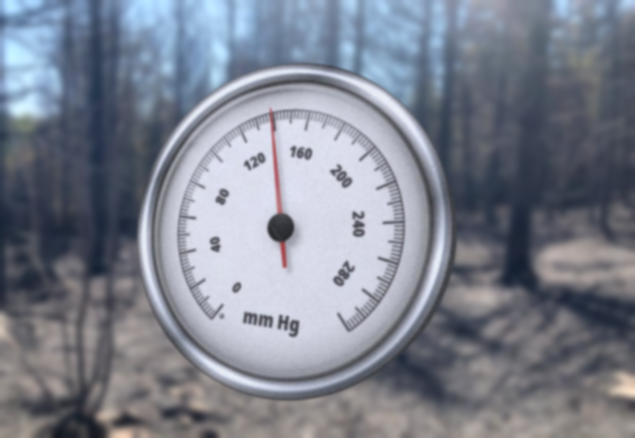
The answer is **140** mmHg
